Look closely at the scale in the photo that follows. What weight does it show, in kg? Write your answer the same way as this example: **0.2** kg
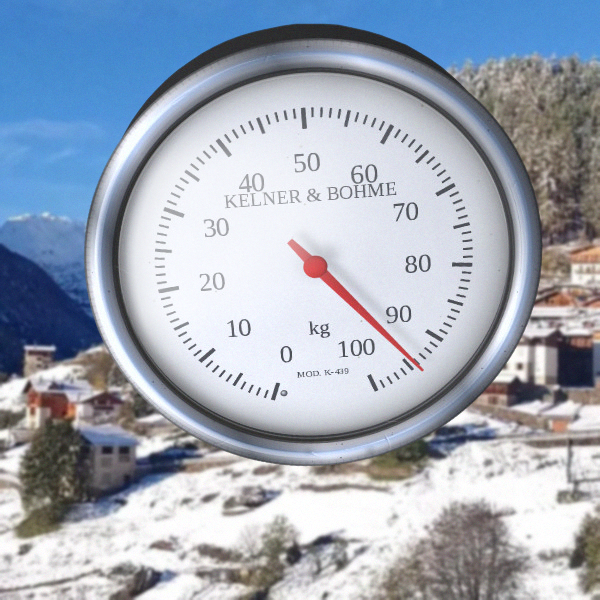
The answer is **94** kg
